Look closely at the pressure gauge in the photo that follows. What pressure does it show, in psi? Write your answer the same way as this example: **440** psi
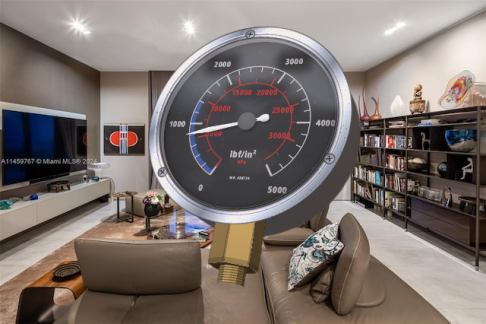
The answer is **800** psi
